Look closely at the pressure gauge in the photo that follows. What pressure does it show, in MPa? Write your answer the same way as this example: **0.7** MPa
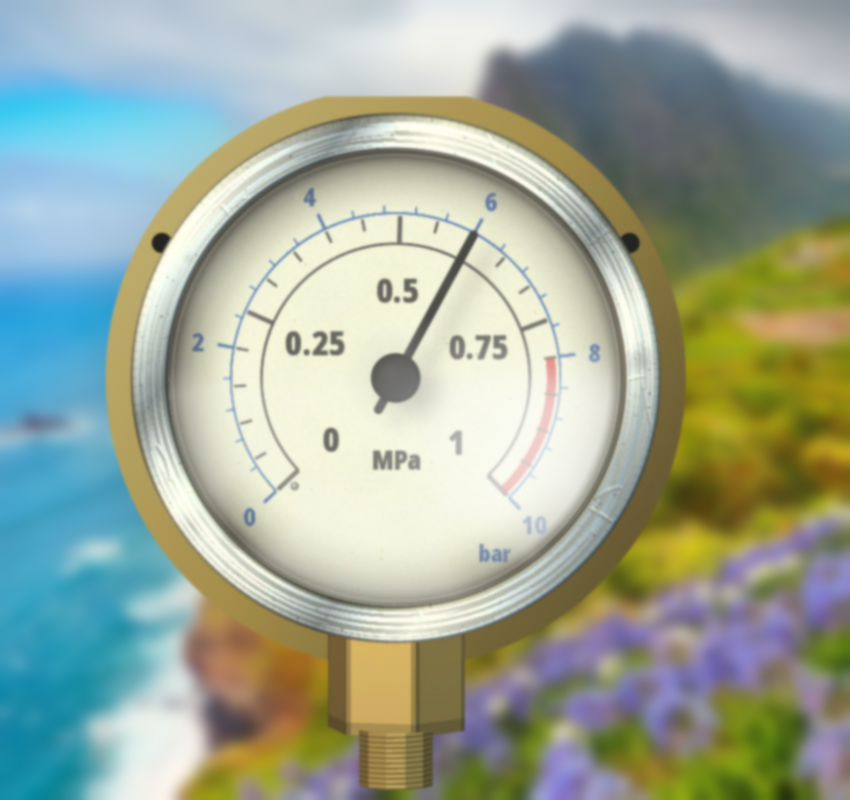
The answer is **0.6** MPa
